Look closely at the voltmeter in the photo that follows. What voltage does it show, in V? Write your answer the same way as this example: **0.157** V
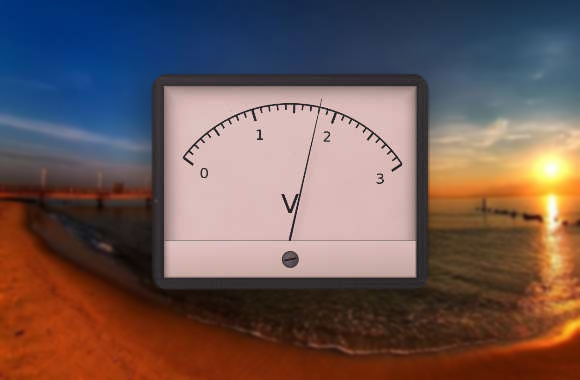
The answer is **1.8** V
